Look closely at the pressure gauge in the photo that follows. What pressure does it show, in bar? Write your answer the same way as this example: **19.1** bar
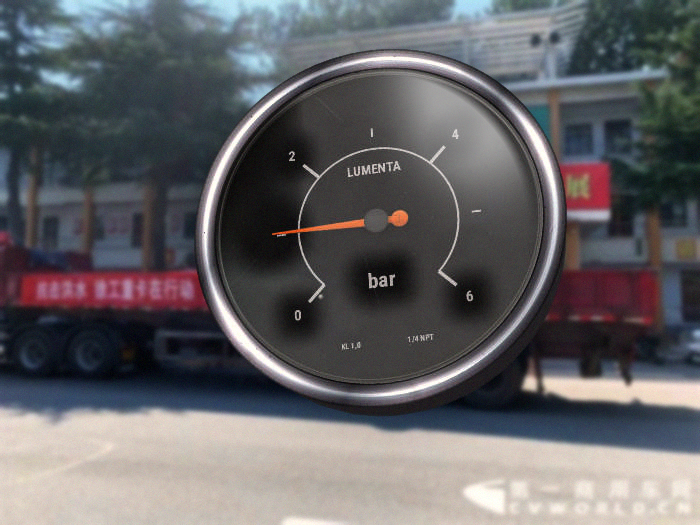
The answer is **1** bar
